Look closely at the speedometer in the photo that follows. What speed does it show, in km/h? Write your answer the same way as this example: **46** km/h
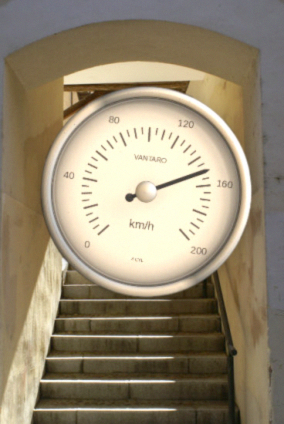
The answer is **150** km/h
